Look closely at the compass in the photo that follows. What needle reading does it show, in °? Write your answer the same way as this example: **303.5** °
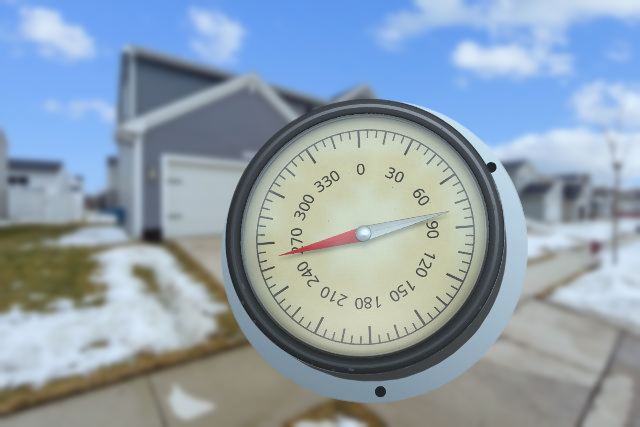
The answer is **260** °
